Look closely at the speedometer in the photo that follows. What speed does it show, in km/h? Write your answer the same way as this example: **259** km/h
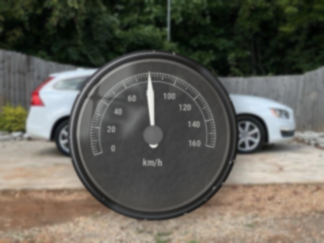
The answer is **80** km/h
